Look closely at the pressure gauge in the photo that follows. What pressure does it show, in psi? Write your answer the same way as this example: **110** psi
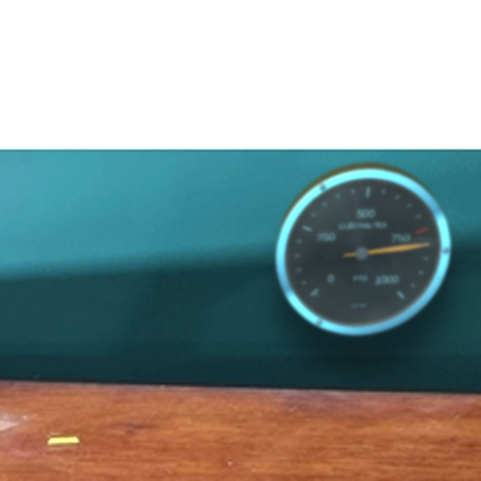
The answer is **800** psi
